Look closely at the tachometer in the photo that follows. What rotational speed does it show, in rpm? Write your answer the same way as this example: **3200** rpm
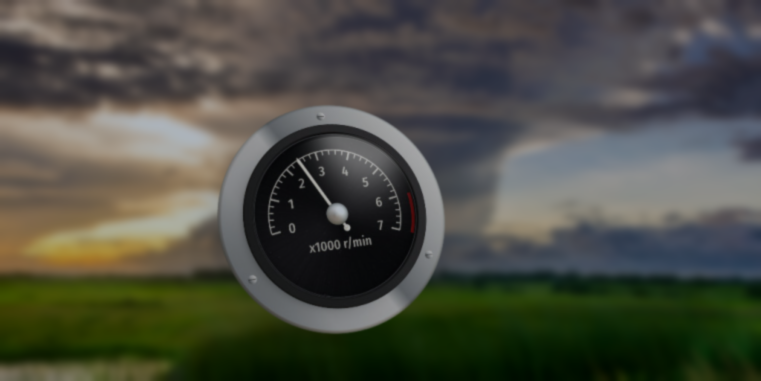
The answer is **2400** rpm
